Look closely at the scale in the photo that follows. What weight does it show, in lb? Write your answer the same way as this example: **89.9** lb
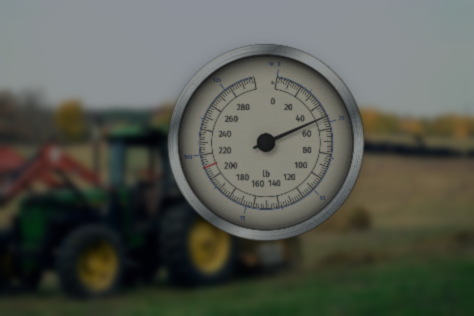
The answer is **50** lb
